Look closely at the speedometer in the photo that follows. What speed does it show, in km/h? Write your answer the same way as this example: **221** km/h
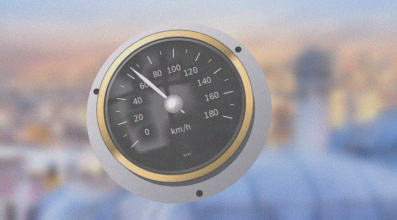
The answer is **65** km/h
